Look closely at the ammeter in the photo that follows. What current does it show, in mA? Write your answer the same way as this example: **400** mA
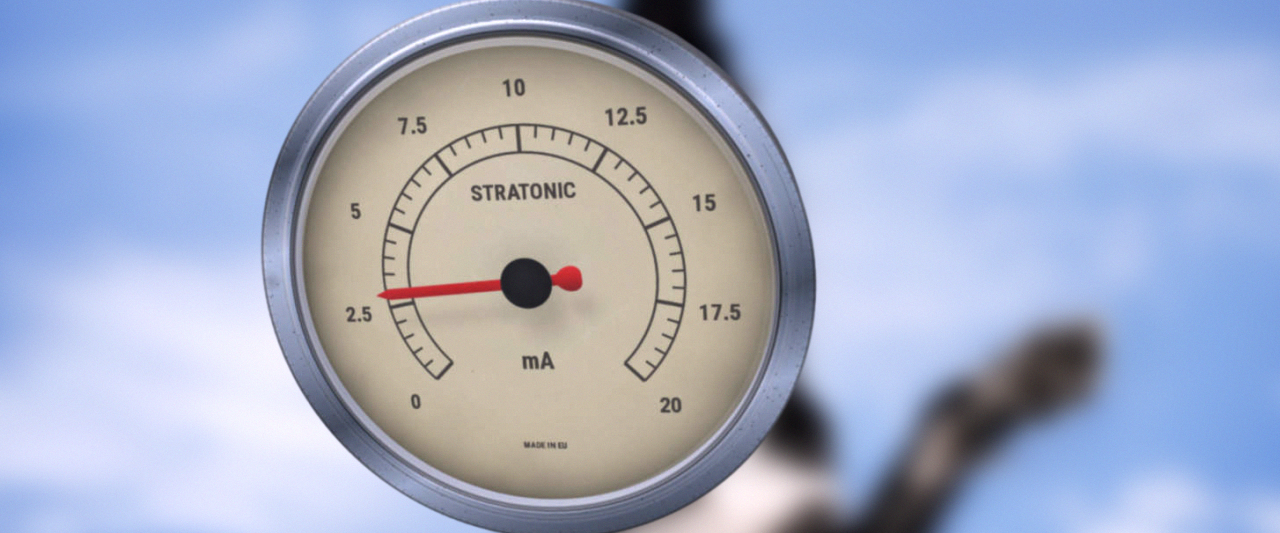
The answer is **3** mA
